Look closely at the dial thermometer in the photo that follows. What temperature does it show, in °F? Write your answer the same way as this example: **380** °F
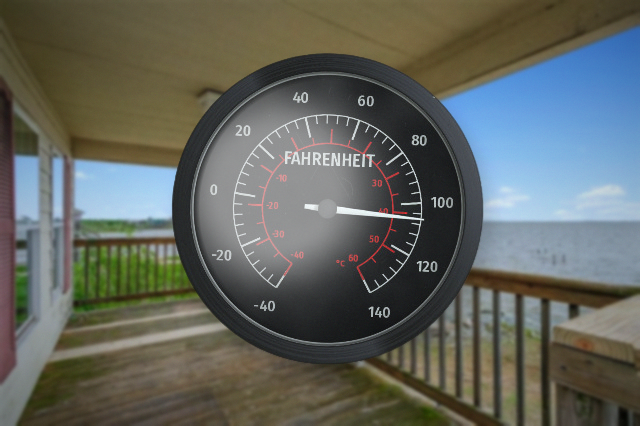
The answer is **106** °F
